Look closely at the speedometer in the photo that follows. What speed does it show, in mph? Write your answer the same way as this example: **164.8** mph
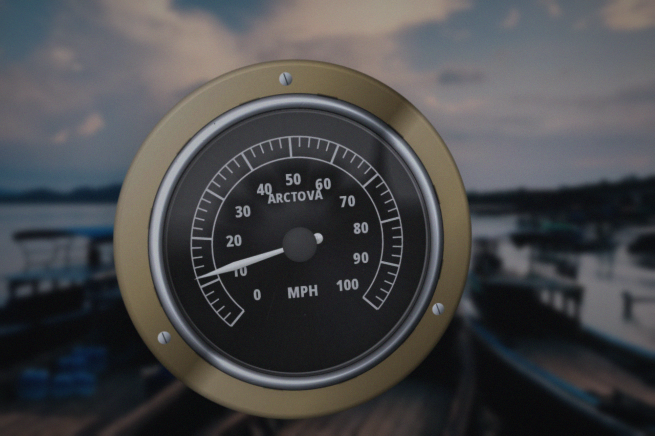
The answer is **12** mph
